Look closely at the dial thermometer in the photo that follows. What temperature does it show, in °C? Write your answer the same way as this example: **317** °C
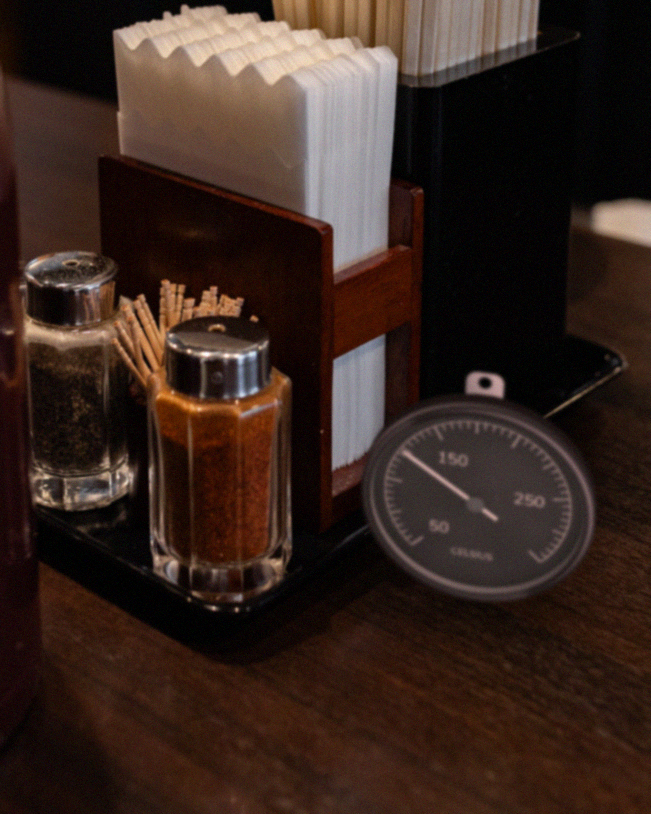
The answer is **125** °C
